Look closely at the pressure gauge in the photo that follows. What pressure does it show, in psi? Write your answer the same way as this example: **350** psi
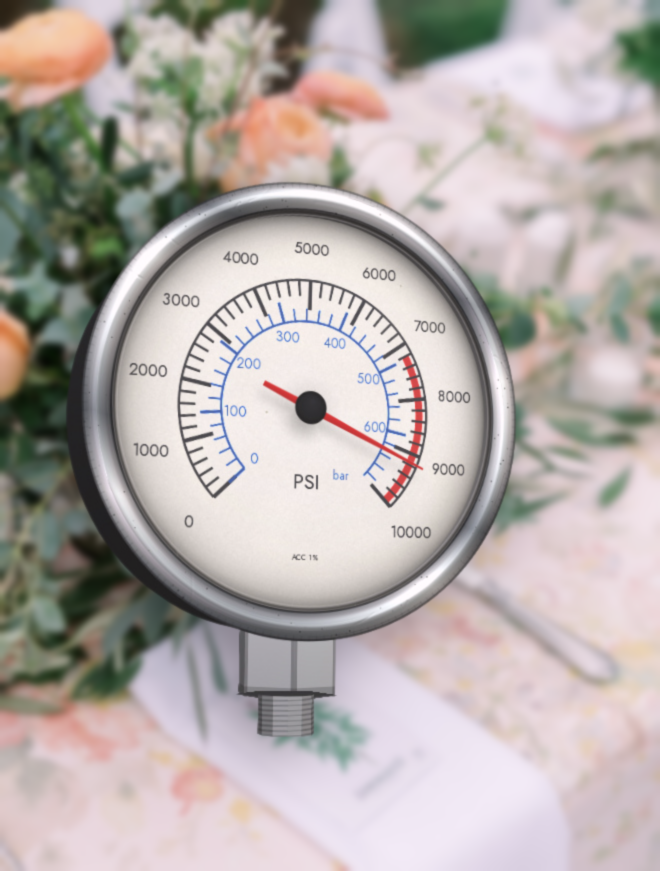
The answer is **9200** psi
